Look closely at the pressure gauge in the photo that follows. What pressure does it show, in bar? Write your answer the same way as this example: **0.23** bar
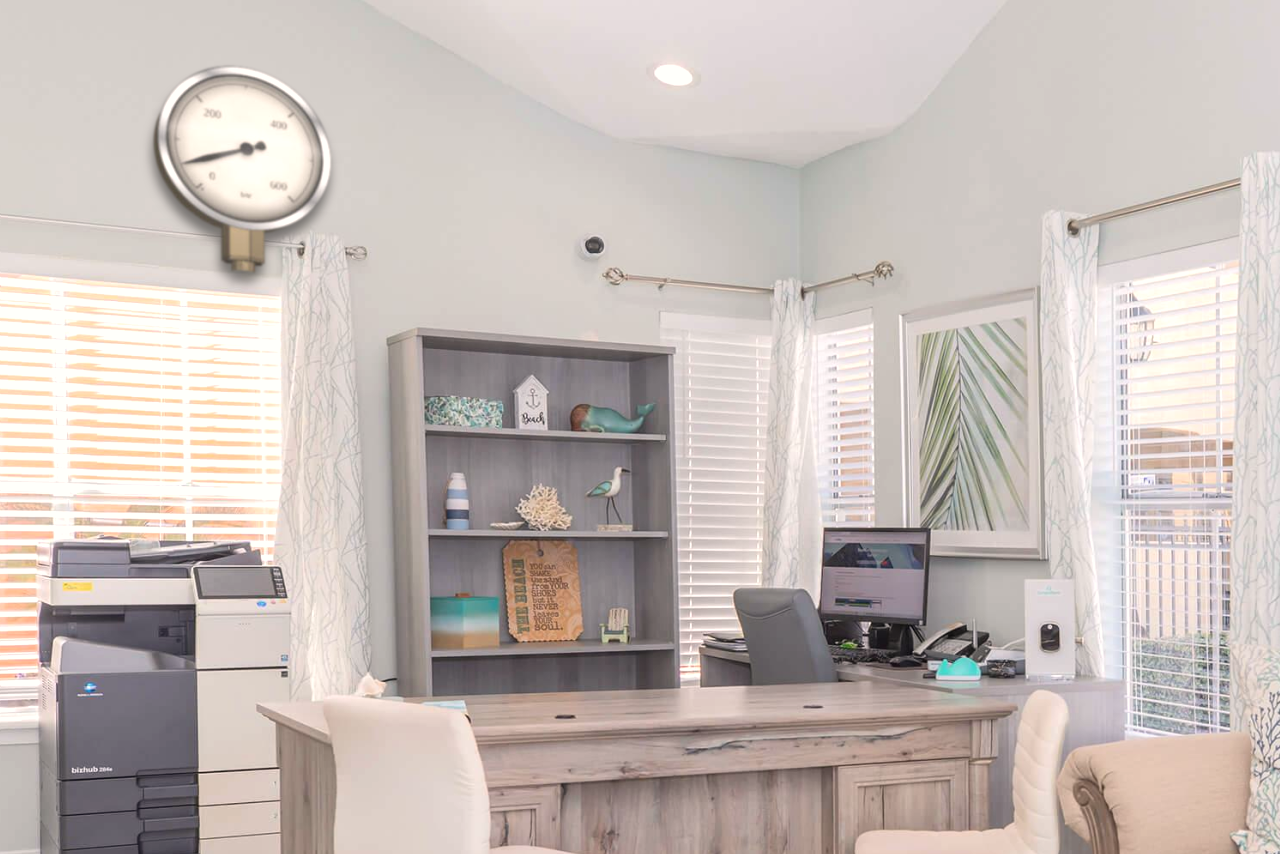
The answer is **50** bar
